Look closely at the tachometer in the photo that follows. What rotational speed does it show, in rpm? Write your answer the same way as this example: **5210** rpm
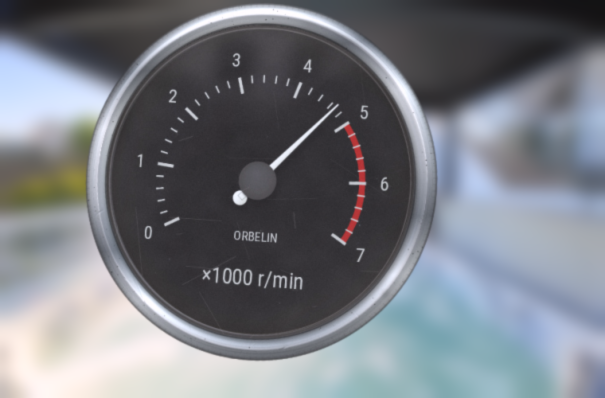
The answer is **4700** rpm
